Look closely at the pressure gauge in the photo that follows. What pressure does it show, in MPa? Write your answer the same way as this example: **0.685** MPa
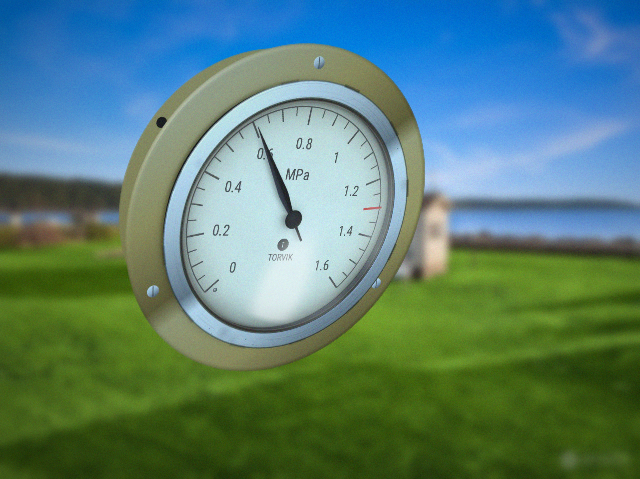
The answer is **0.6** MPa
